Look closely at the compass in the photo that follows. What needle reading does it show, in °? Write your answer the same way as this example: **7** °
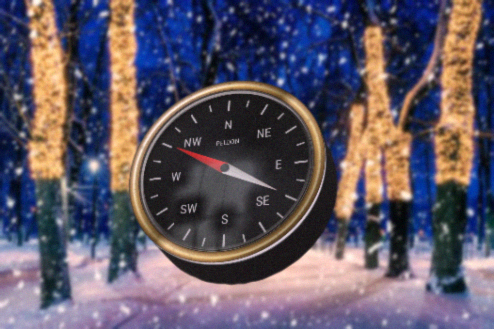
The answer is **300** °
